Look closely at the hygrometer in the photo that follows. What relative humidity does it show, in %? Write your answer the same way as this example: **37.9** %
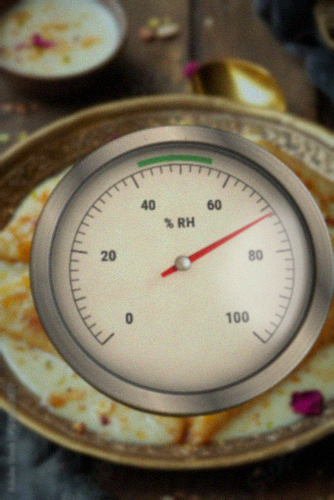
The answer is **72** %
